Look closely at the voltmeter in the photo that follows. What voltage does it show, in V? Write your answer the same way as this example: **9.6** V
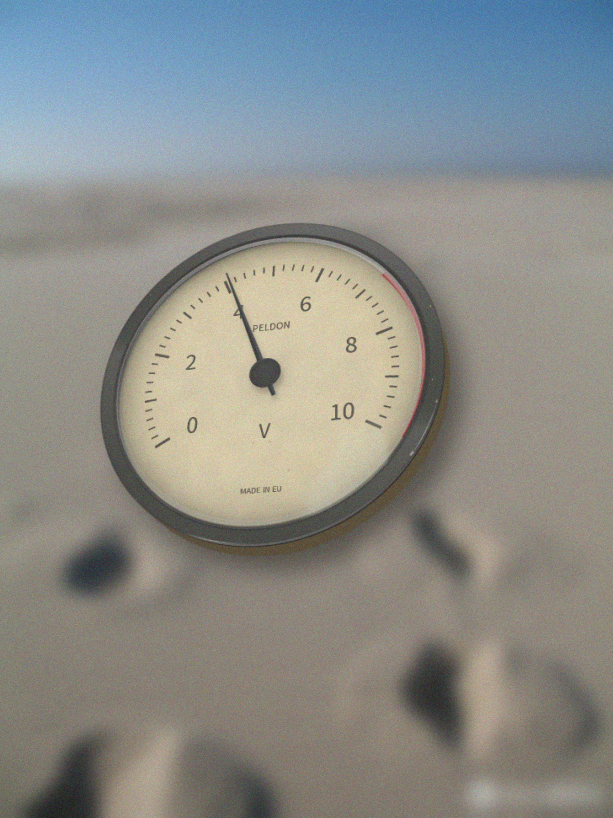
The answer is **4.1** V
